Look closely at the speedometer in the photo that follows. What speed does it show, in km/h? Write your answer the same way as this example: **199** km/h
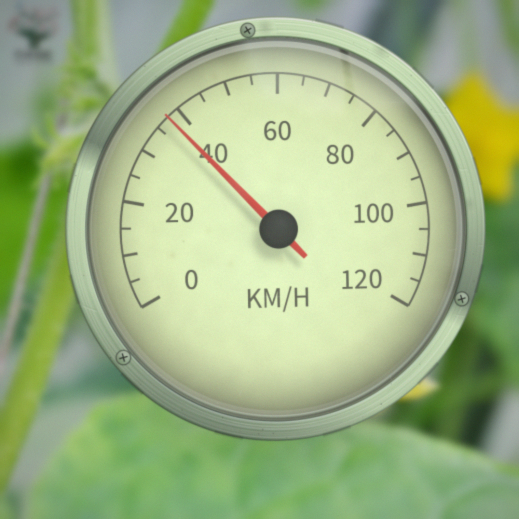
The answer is **37.5** km/h
